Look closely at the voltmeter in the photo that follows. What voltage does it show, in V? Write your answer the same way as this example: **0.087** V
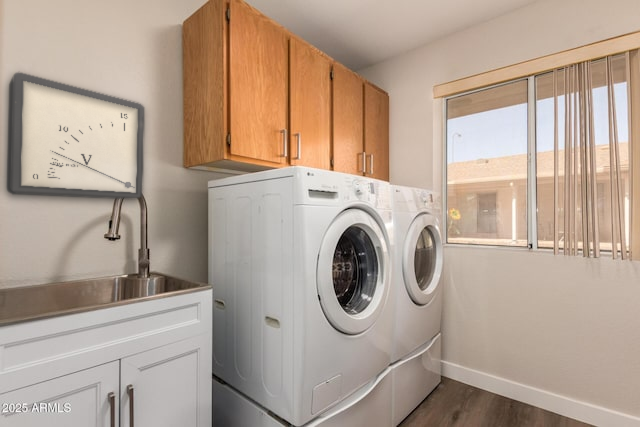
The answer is **7** V
